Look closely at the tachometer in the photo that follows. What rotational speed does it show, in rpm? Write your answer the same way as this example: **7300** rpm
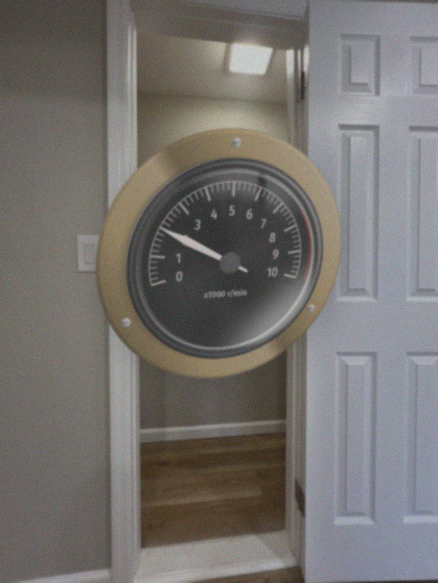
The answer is **2000** rpm
